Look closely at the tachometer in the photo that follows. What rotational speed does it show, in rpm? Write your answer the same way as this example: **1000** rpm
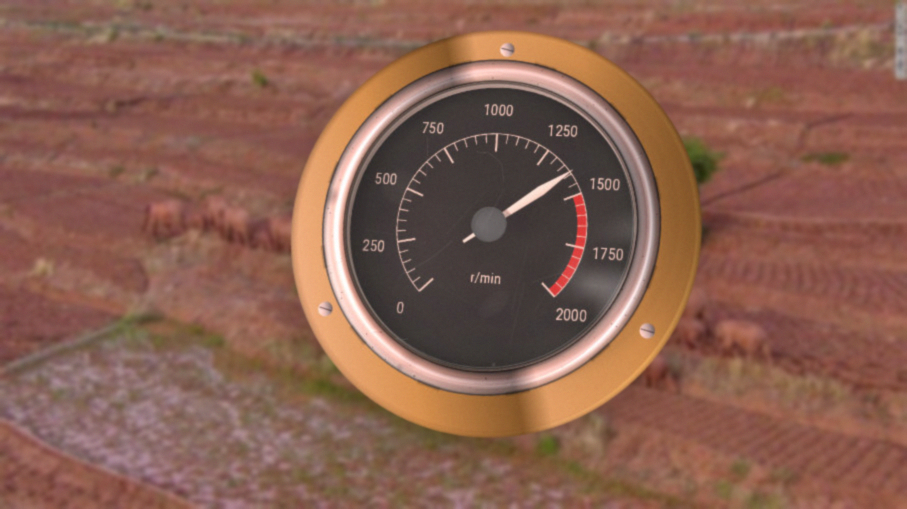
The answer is **1400** rpm
